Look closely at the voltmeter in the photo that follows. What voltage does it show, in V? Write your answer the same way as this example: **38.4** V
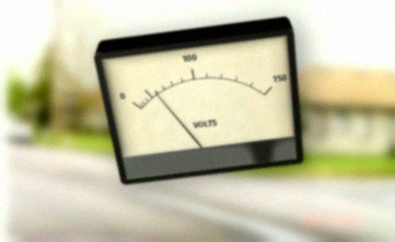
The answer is **60** V
